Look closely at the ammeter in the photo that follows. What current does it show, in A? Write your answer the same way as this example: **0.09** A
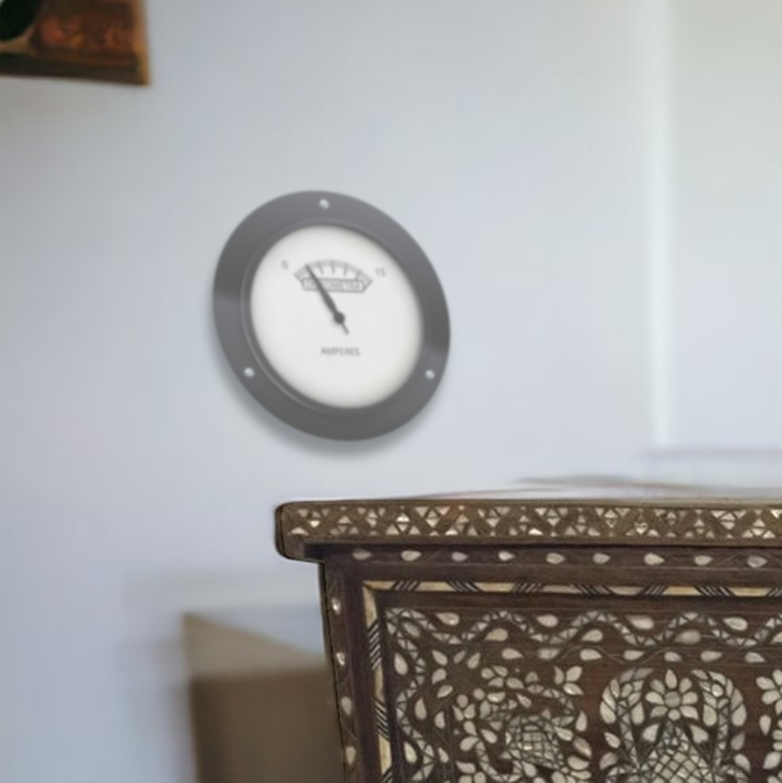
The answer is **2.5** A
